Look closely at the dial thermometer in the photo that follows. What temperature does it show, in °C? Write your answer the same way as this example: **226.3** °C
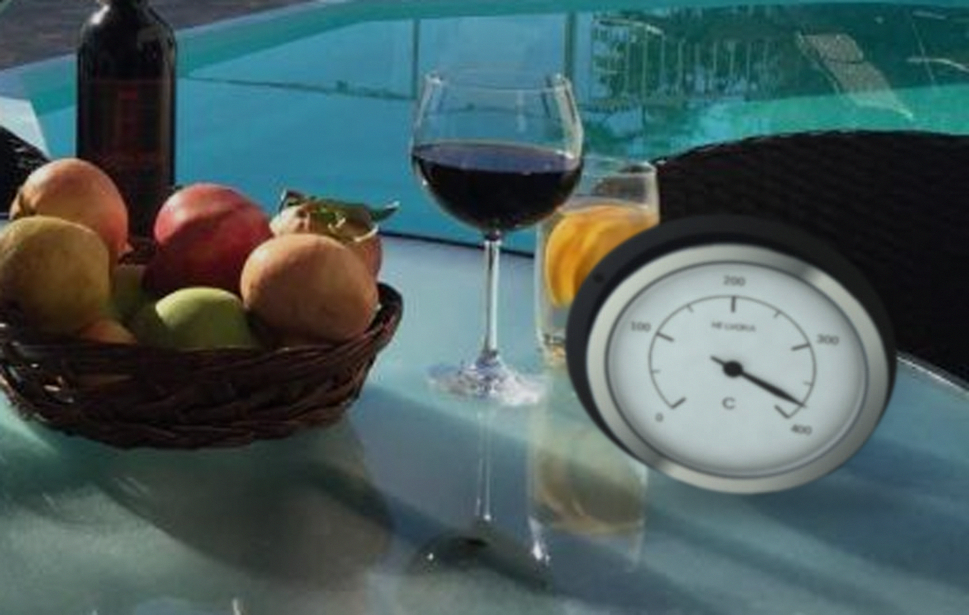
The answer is **375** °C
